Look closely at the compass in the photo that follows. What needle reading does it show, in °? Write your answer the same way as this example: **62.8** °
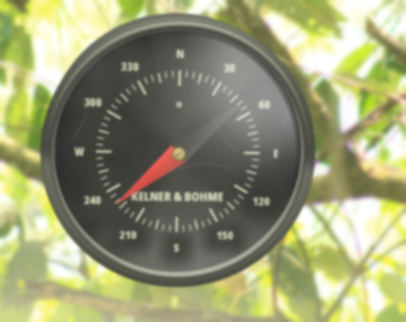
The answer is **230** °
